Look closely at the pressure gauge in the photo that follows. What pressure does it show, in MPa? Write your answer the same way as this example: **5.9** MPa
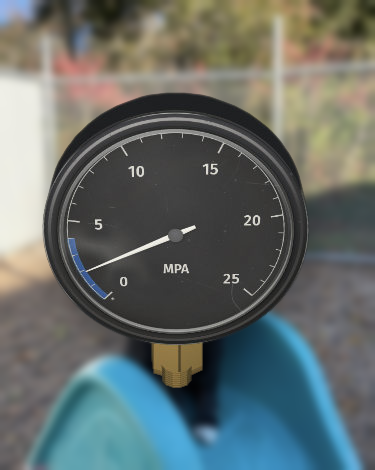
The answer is **2** MPa
